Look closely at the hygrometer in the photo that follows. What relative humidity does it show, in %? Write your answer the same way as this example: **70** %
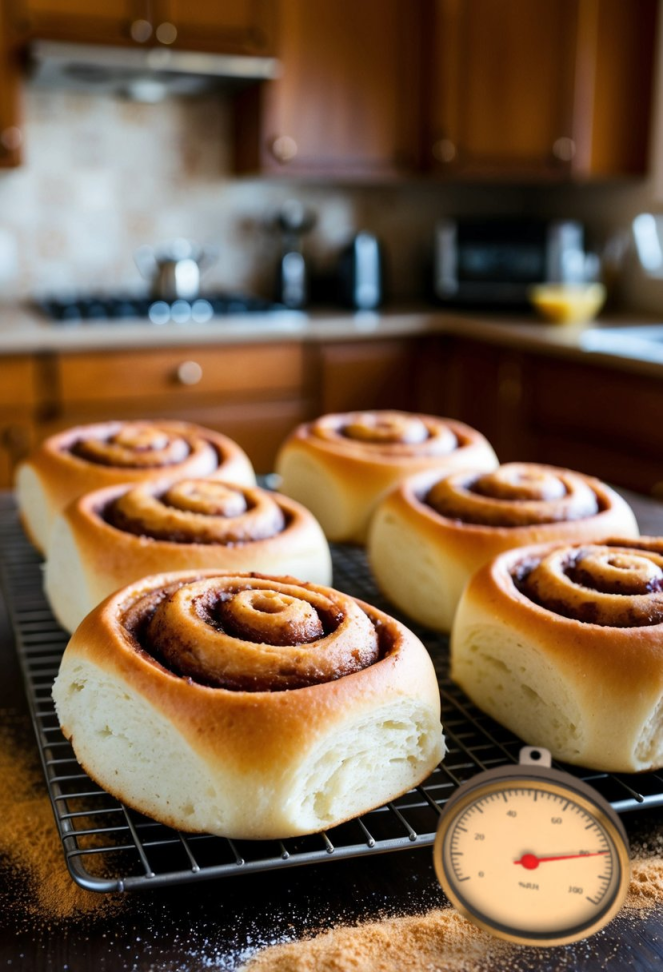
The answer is **80** %
